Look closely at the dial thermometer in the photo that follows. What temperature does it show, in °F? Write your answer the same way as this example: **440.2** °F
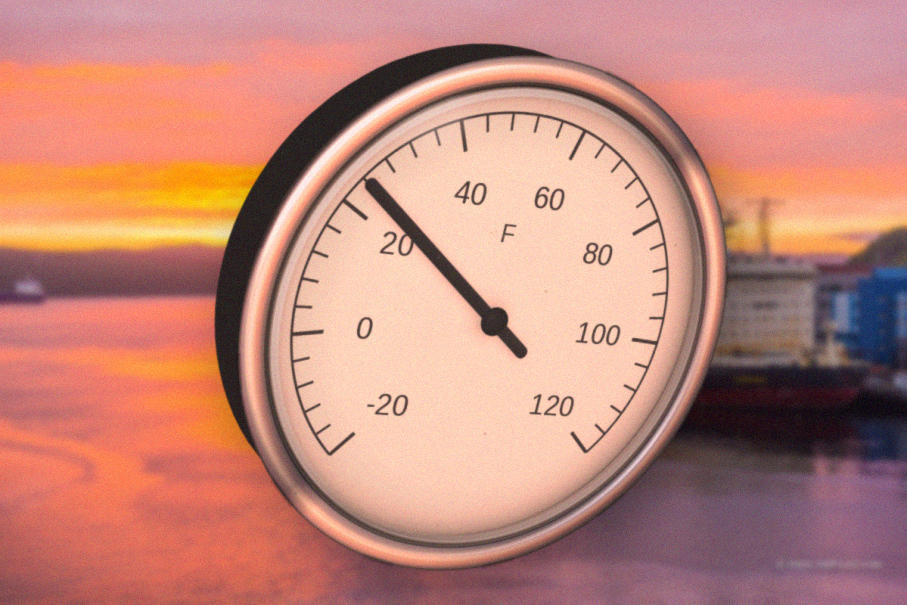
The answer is **24** °F
